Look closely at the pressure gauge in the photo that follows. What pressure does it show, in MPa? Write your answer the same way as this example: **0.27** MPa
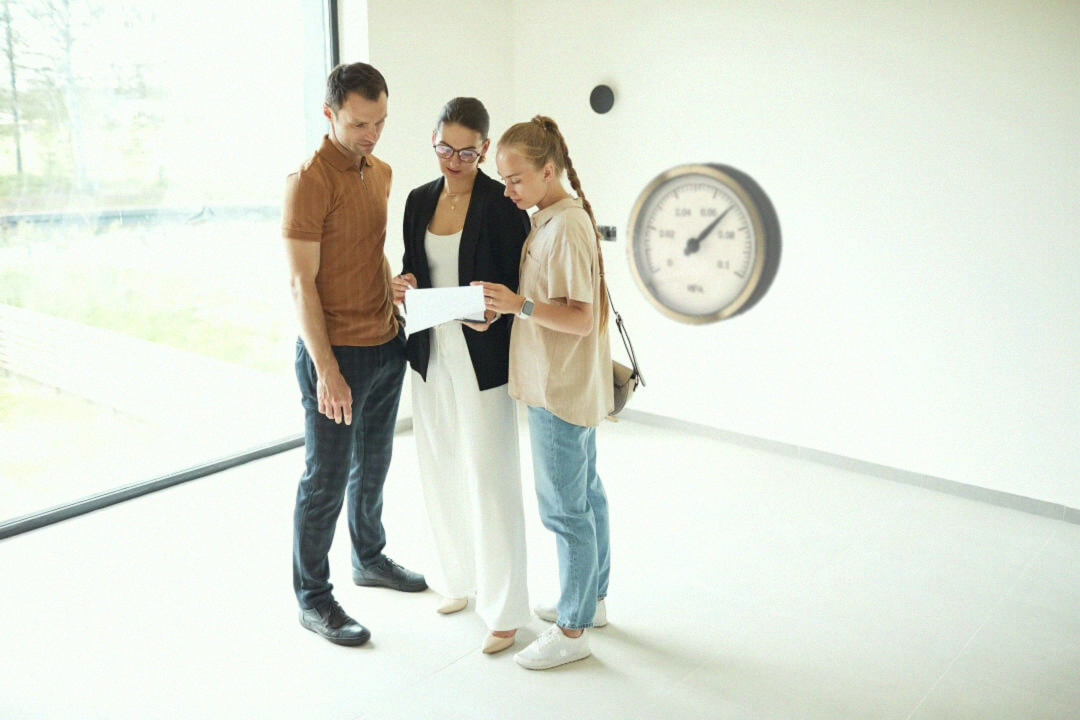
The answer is **0.07** MPa
